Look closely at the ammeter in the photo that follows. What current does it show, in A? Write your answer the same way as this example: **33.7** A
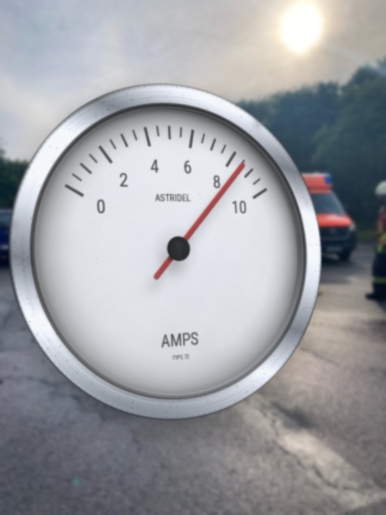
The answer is **8.5** A
